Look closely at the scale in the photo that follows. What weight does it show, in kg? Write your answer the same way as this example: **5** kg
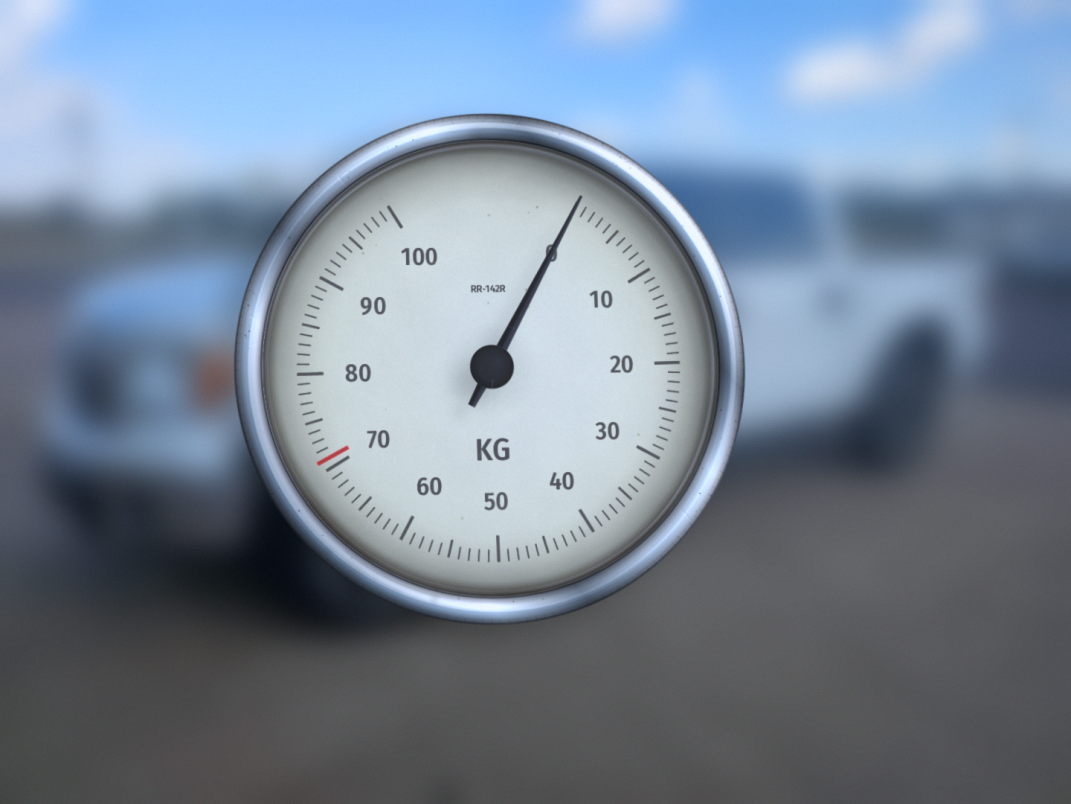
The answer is **0** kg
